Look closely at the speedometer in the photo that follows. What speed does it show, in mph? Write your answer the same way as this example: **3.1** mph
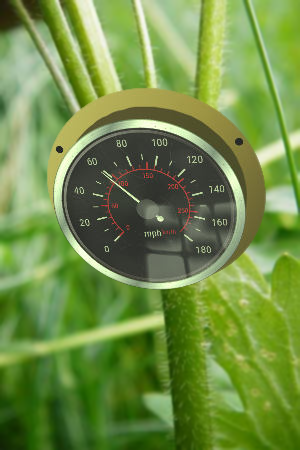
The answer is **60** mph
